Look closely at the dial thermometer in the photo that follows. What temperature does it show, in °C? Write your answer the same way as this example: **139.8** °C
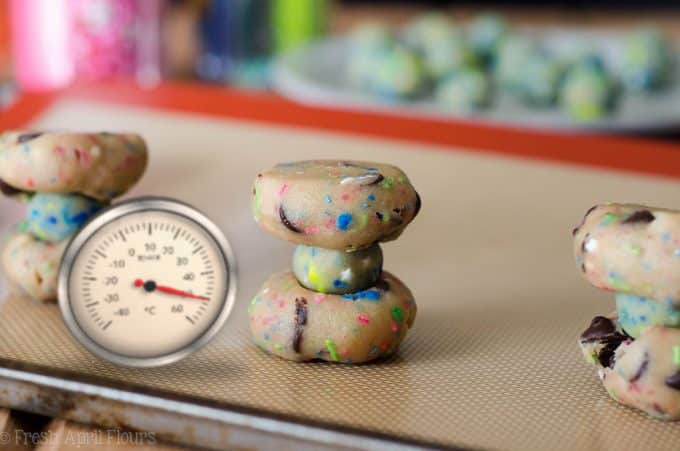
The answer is **50** °C
